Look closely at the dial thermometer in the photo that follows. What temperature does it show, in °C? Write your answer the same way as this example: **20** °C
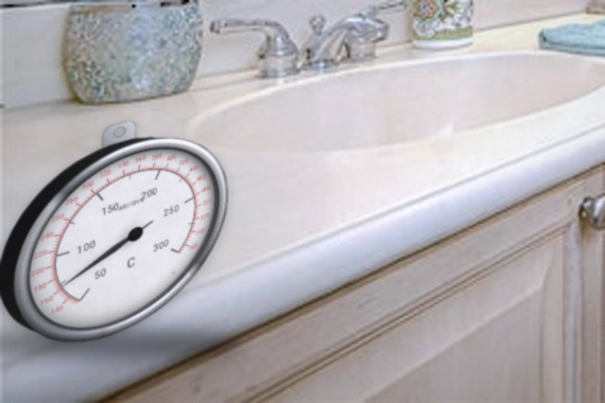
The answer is **75** °C
